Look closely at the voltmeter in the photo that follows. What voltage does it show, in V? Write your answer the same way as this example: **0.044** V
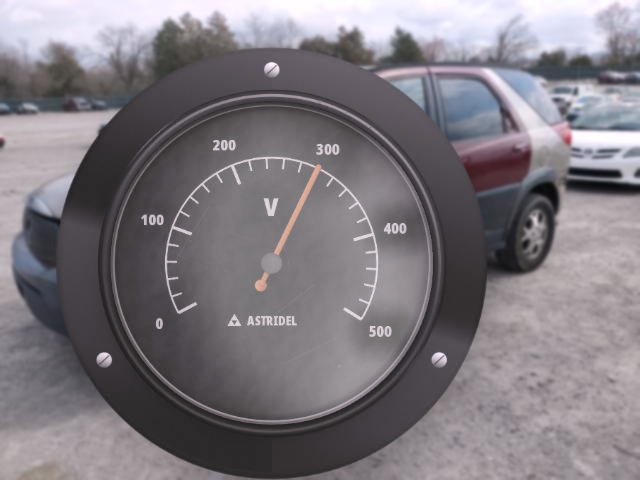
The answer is **300** V
